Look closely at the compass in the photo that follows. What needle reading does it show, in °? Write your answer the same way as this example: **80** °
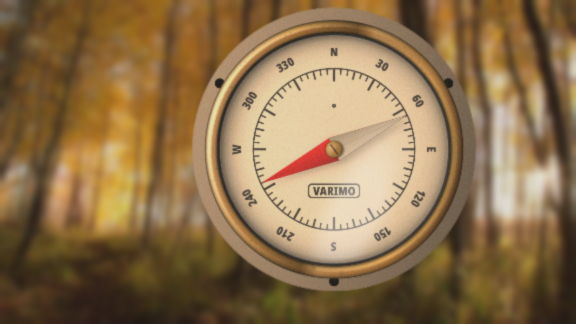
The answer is **245** °
